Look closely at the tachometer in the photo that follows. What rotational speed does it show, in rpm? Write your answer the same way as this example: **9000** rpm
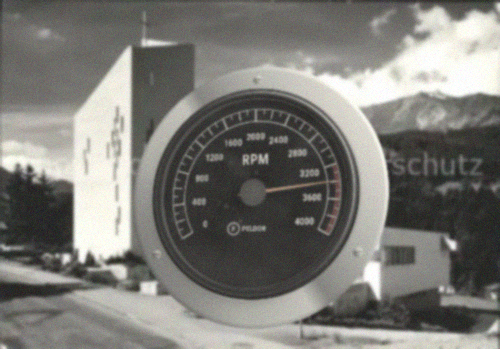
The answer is **3400** rpm
